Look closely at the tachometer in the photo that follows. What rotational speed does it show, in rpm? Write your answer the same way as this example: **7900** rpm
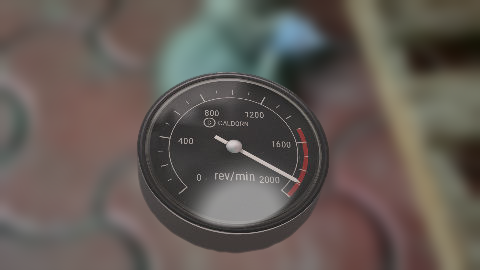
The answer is **1900** rpm
